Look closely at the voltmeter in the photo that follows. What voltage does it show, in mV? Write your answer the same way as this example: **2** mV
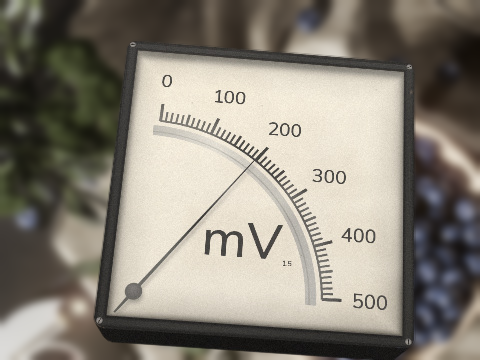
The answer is **200** mV
